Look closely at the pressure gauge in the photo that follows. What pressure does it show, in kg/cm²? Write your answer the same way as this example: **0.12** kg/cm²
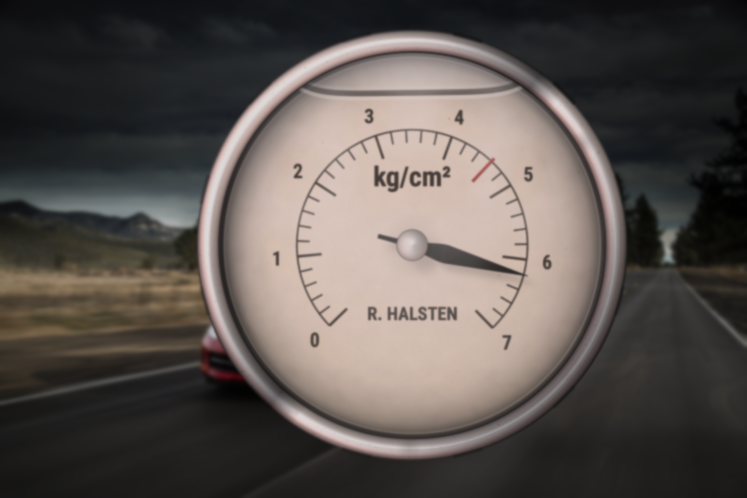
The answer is **6.2** kg/cm²
